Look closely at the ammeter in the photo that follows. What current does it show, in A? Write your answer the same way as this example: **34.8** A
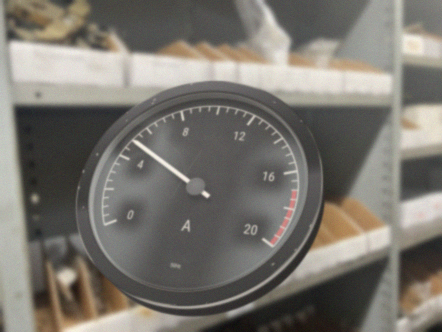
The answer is **5** A
